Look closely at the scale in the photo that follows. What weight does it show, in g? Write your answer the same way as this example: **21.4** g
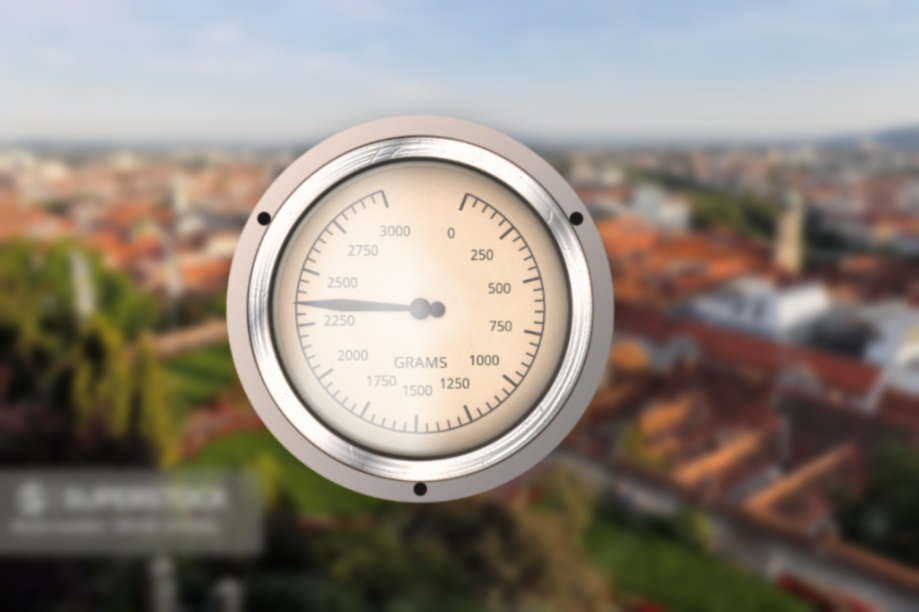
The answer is **2350** g
